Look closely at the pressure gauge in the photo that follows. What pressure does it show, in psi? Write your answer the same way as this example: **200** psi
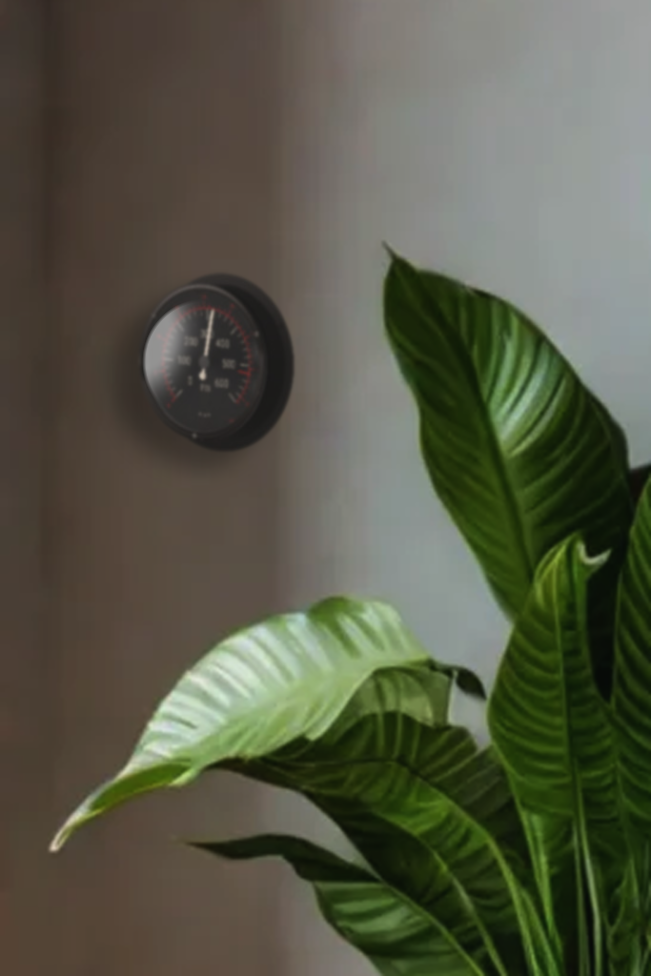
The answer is **320** psi
